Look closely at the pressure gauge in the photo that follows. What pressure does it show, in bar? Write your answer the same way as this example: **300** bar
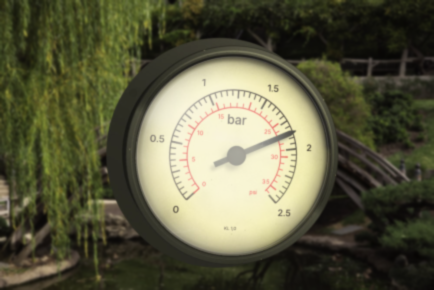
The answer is **1.85** bar
